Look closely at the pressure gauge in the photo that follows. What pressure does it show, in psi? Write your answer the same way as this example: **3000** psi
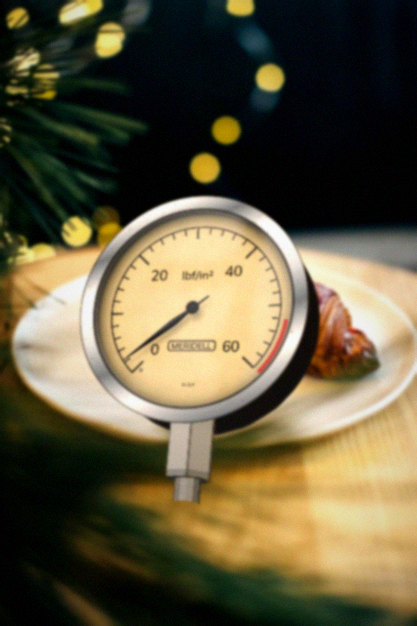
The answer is **2** psi
